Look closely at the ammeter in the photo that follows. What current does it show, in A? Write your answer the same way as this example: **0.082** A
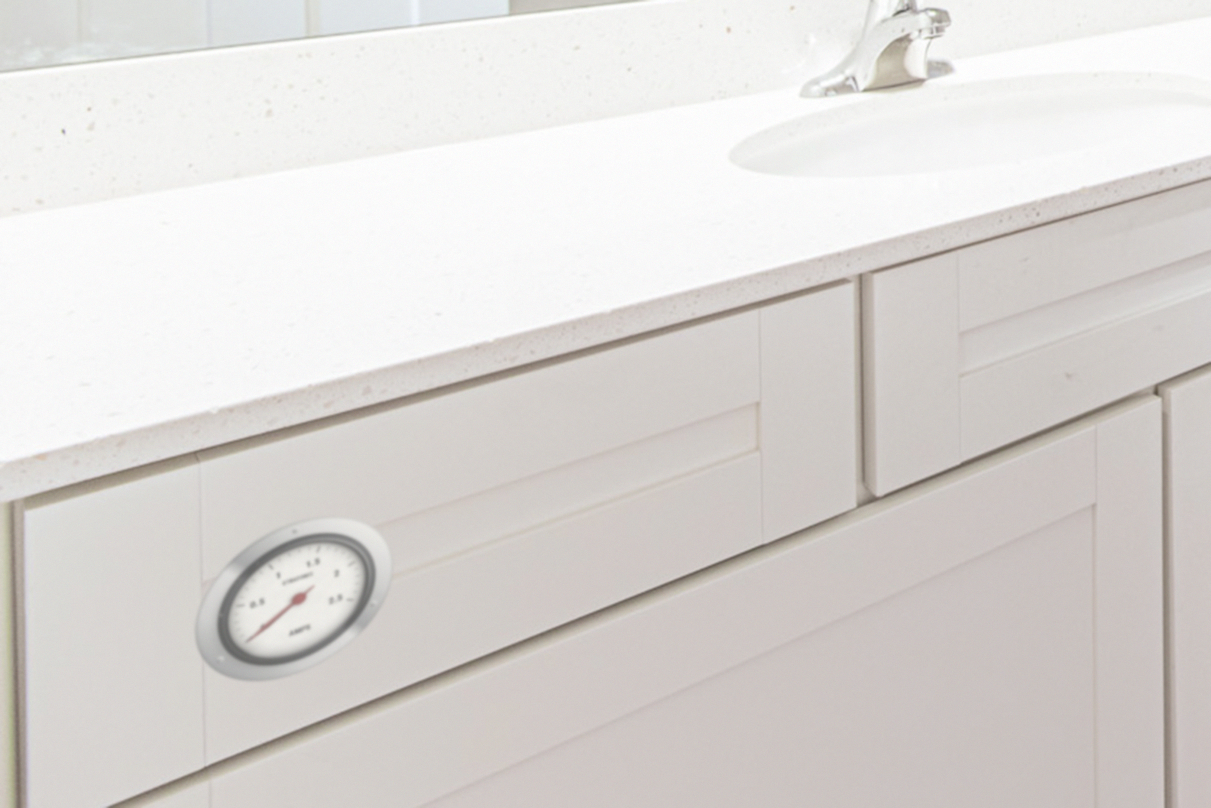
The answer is **0** A
